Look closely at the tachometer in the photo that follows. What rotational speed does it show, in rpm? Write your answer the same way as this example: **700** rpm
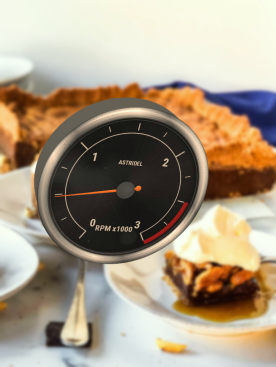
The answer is **500** rpm
